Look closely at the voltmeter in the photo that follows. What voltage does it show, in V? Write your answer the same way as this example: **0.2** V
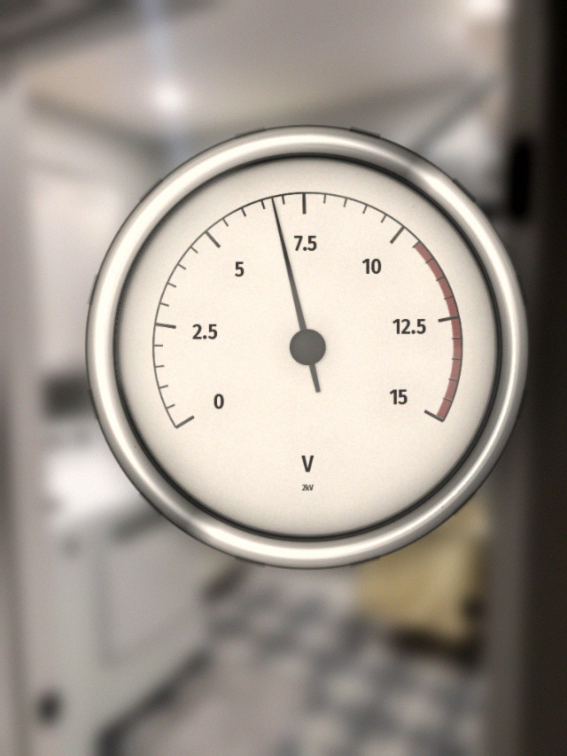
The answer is **6.75** V
